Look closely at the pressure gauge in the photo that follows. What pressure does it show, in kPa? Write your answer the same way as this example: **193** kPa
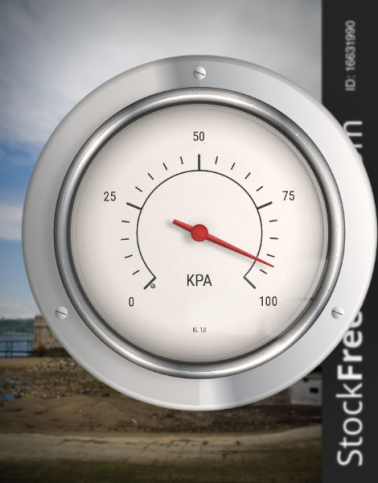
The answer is **92.5** kPa
